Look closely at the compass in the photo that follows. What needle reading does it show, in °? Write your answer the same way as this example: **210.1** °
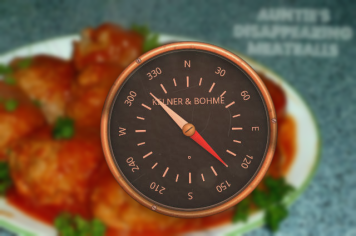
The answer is **135** °
